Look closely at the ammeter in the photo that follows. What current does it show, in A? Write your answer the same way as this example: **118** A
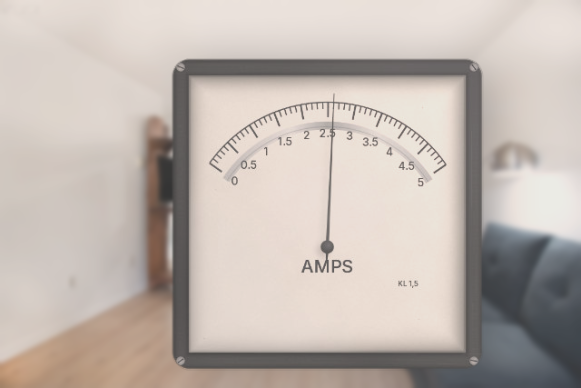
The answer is **2.6** A
